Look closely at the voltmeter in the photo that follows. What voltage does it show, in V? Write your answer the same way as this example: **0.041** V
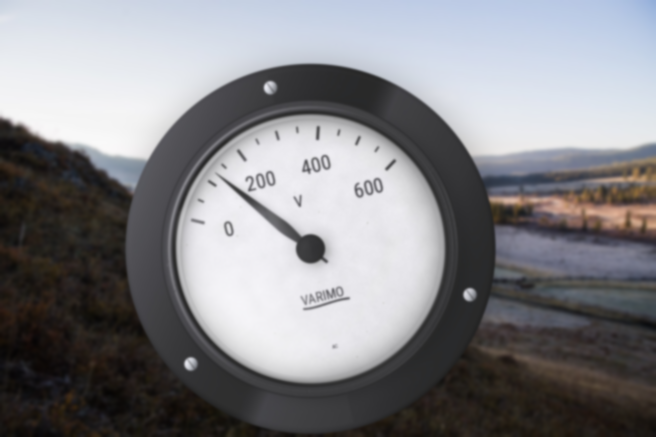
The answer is **125** V
